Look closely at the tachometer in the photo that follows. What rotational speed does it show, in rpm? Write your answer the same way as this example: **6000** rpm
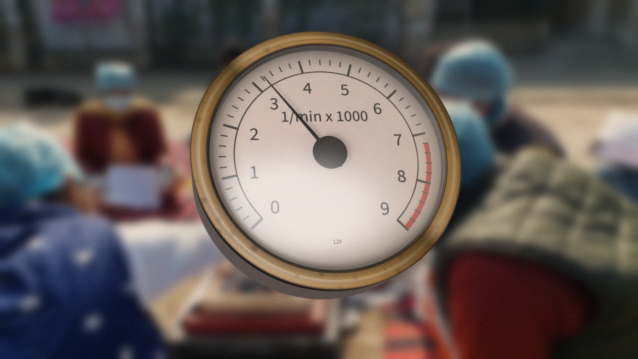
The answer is **3200** rpm
